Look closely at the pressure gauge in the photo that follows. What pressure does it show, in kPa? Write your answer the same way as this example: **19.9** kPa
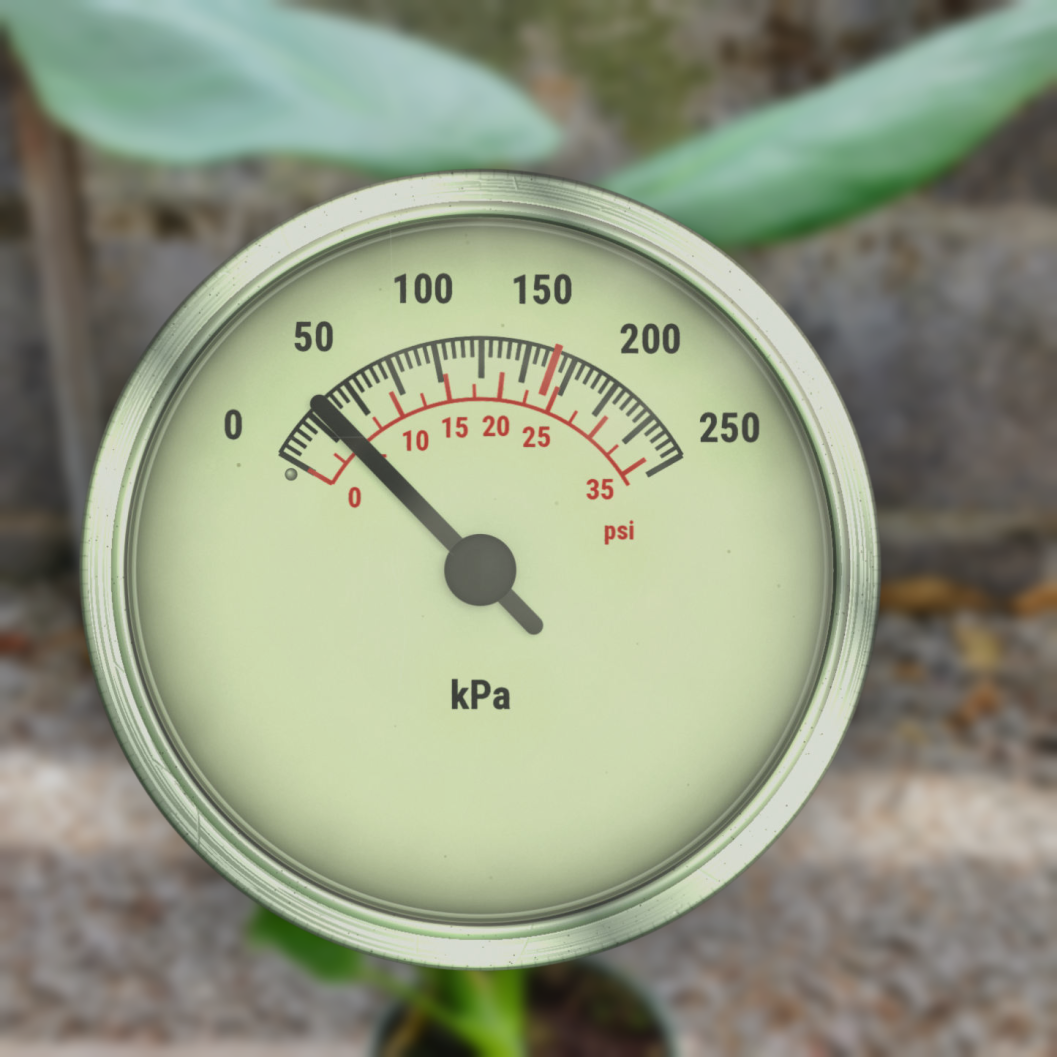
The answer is **32.5** kPa
